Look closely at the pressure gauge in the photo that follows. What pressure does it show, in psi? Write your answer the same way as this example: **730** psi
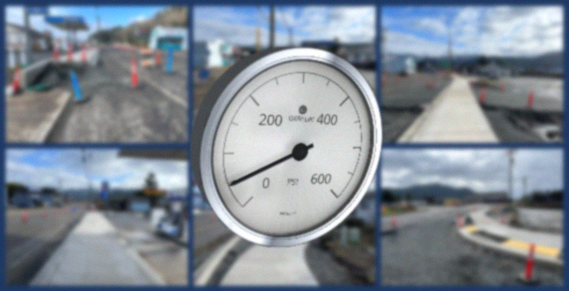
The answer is **50** psi
